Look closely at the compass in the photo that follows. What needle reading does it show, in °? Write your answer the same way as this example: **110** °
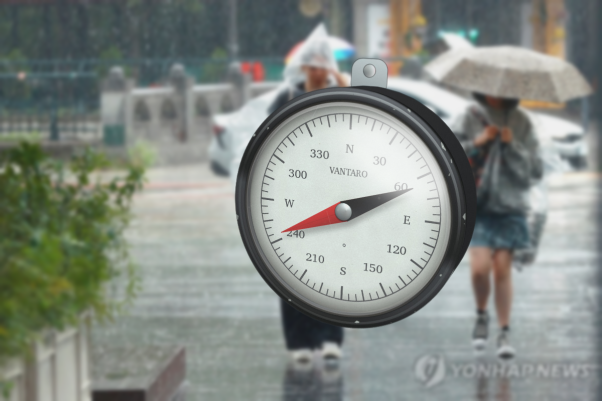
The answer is **245** °
